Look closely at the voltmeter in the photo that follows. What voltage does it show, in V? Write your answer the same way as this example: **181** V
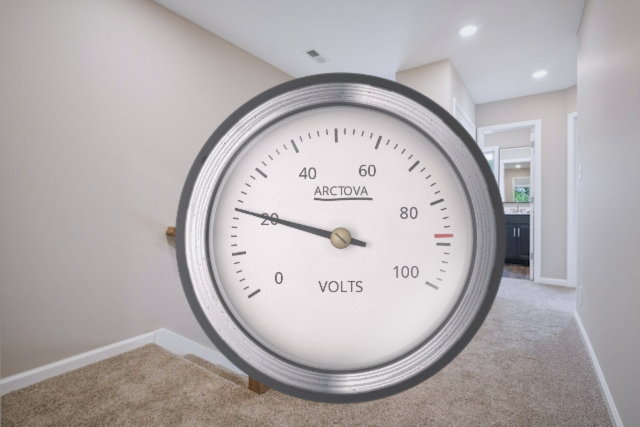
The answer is **20** V
